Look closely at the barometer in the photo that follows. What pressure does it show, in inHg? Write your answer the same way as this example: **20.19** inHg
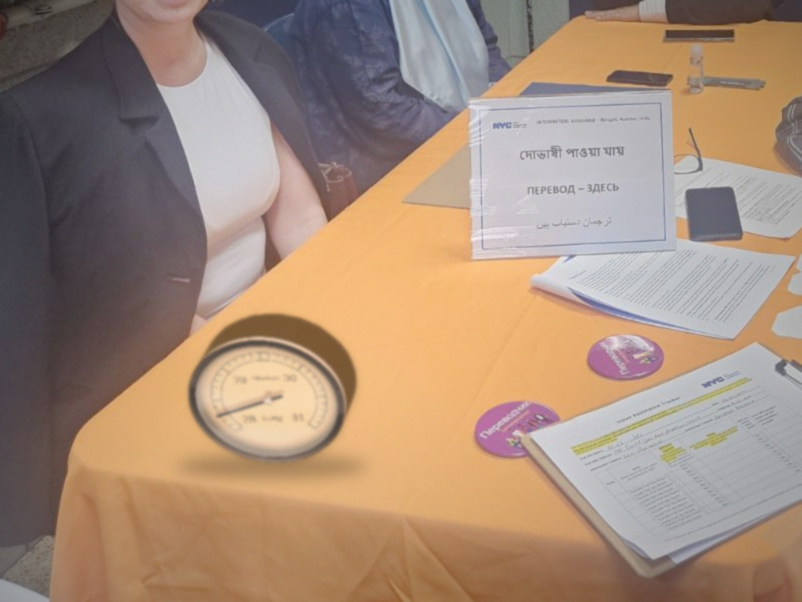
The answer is **28.3** inHg
